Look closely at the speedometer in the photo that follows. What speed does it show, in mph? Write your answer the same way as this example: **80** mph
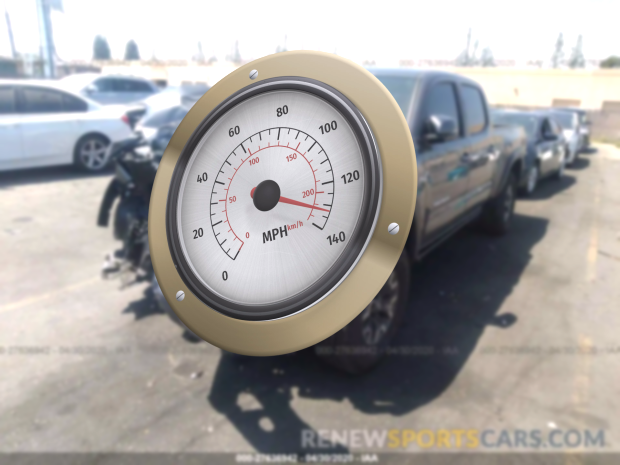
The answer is **132.5** mph
